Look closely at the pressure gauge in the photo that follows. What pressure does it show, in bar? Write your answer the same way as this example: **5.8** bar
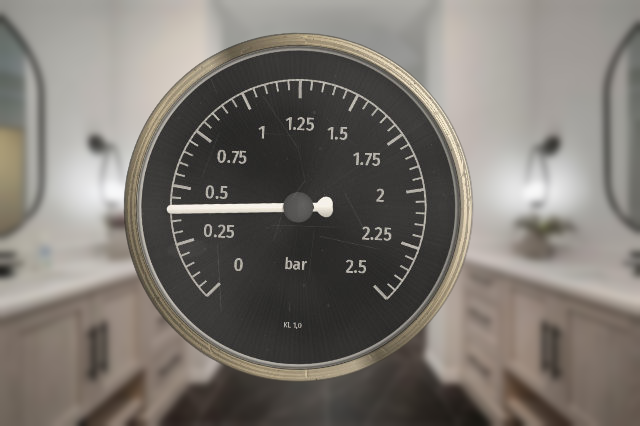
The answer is **0.4** bar
